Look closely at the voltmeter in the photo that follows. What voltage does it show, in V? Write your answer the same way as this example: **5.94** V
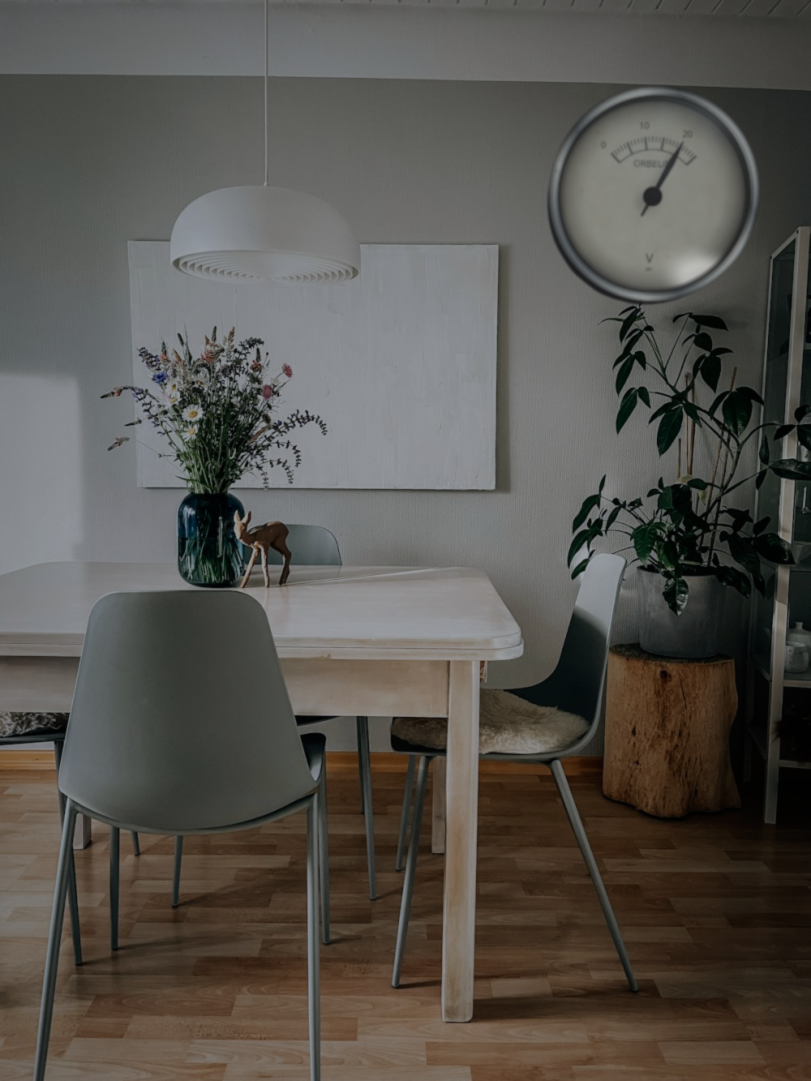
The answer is **20** V
